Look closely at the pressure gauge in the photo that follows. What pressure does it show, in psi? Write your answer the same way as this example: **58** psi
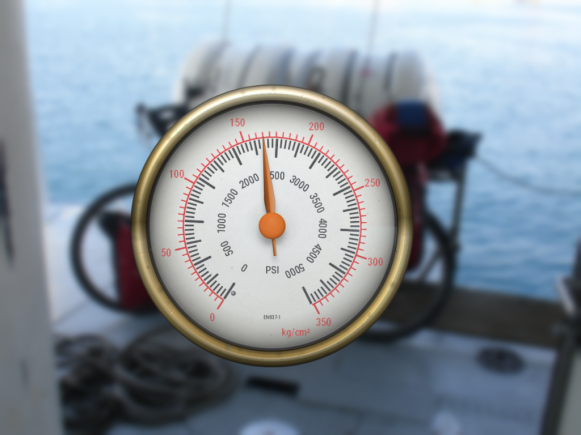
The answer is **2350** psi
